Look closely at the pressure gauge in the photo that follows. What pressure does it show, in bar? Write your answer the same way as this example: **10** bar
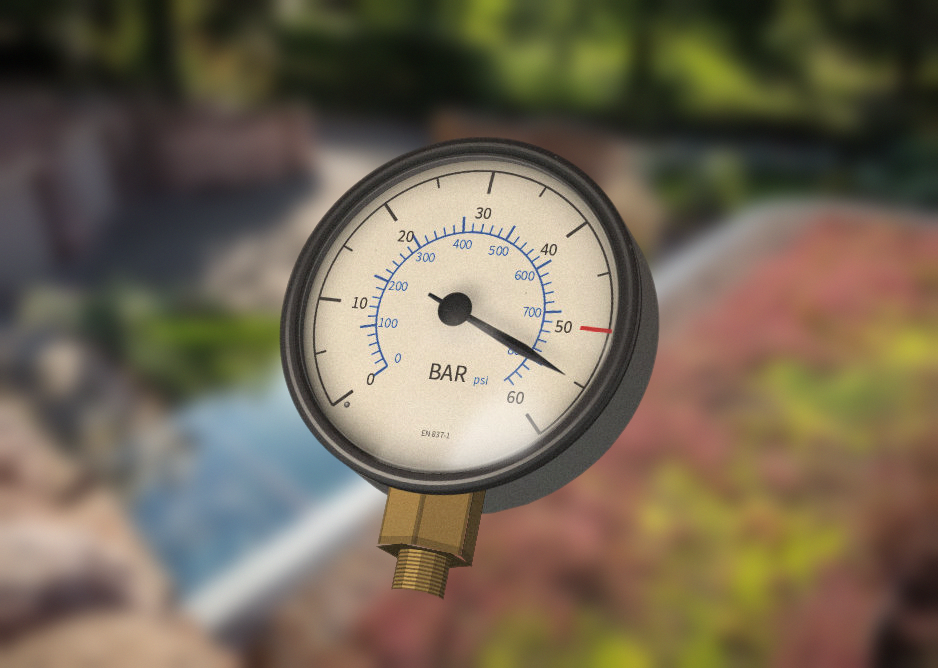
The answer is **55** bar
